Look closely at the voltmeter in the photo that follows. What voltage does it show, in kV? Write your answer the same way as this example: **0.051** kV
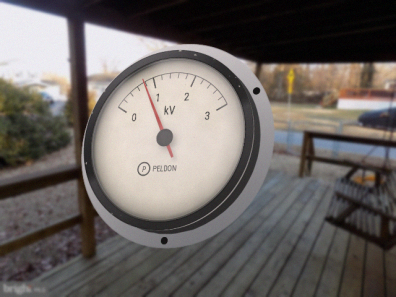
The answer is **0.8** kV
